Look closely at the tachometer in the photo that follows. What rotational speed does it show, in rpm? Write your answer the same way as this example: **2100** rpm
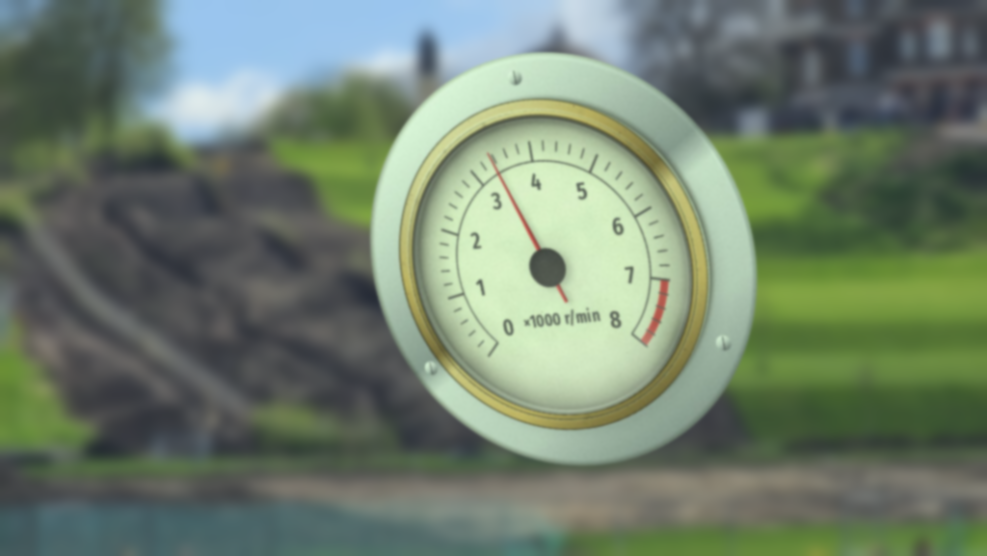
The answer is **3400** rpm
